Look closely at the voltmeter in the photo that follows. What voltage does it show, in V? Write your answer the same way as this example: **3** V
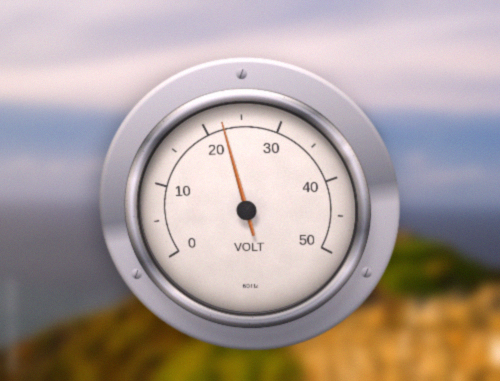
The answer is **22.5** V
